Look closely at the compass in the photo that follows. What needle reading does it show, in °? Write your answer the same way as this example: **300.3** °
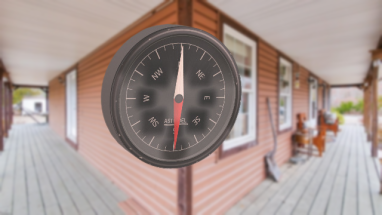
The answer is **180** °
